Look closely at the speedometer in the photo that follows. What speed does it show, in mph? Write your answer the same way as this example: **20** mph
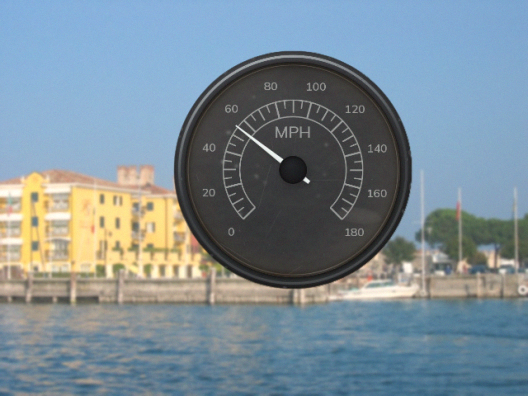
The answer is **55** mph
